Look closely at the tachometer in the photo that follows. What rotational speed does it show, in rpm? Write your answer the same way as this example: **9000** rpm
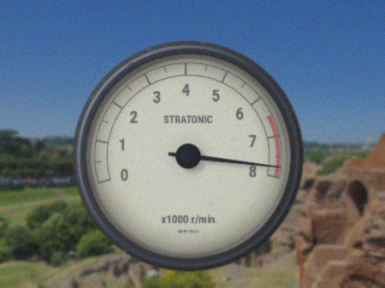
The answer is **7750** rpm
